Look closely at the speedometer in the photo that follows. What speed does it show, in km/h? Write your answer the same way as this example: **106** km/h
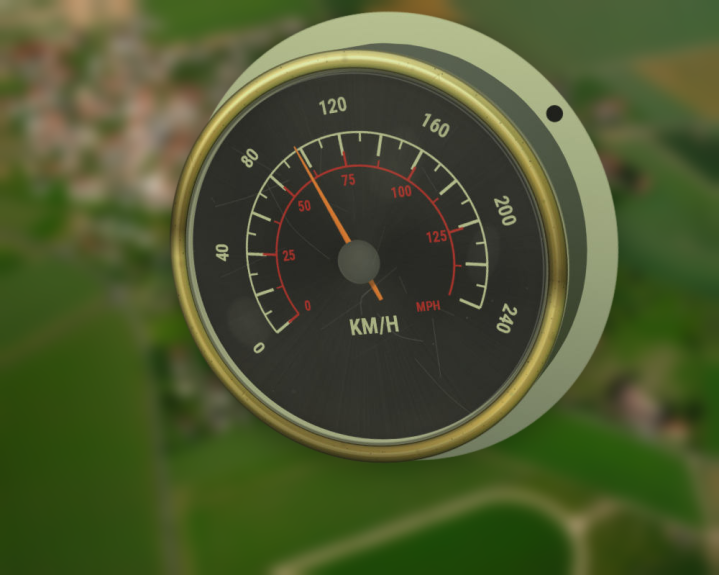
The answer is **100** km/h
